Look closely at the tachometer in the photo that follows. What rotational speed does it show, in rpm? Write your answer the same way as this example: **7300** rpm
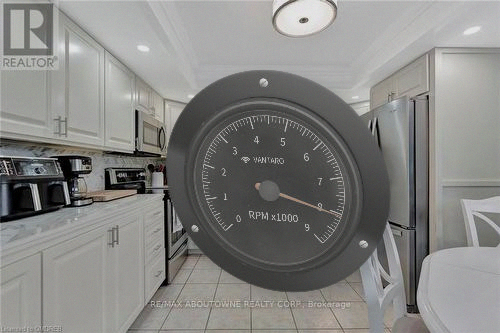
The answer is **8000** rpm
